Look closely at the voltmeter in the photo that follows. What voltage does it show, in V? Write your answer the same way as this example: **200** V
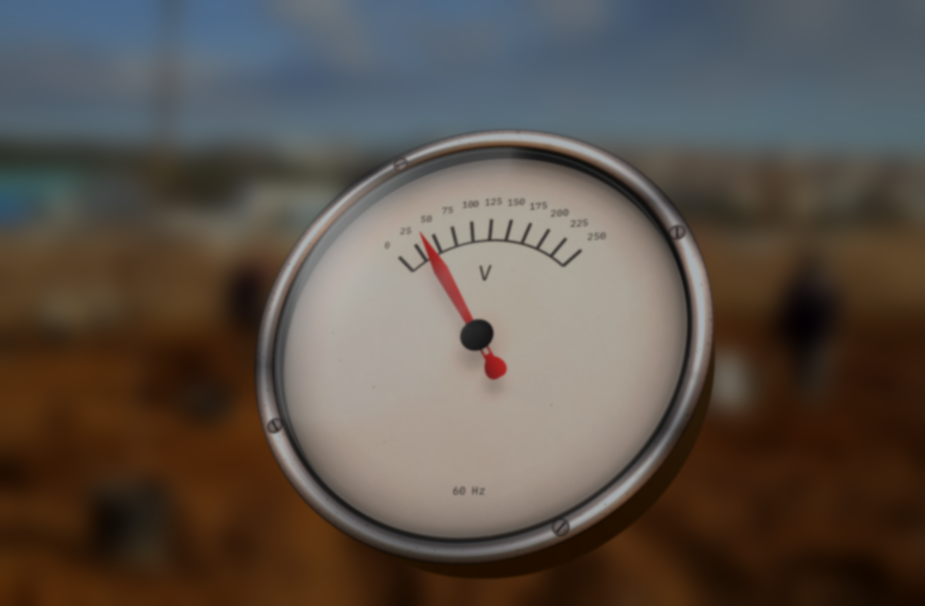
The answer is **37.5** V
